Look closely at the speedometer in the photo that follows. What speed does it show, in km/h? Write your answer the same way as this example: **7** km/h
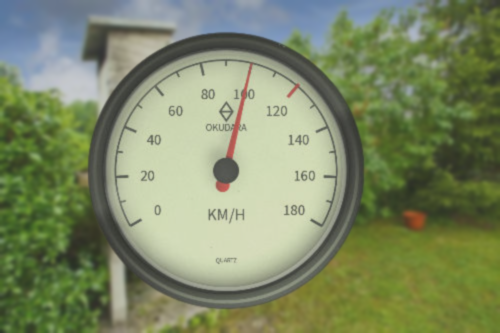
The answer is **100** km/h
